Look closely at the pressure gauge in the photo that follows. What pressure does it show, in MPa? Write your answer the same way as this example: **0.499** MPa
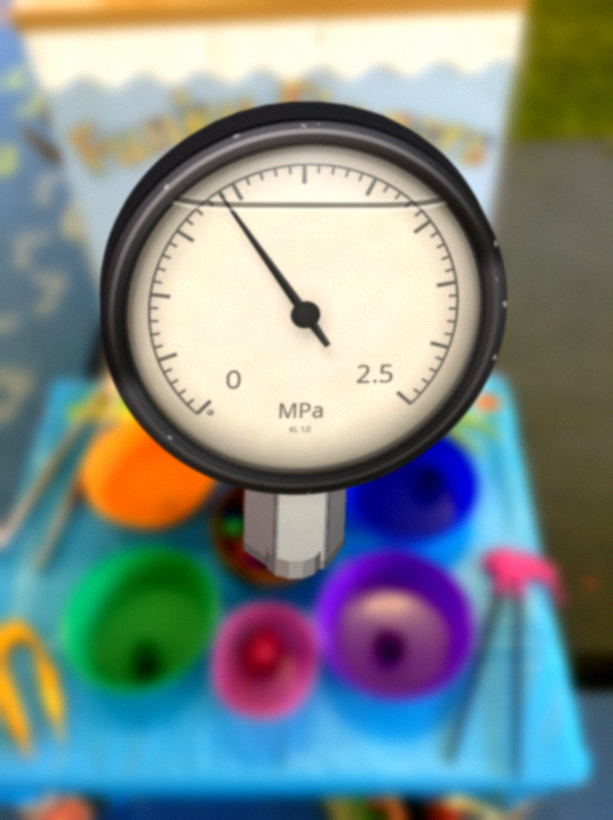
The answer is **0.95** MPa
